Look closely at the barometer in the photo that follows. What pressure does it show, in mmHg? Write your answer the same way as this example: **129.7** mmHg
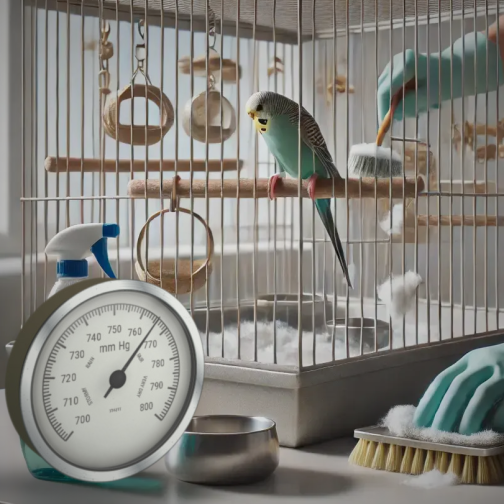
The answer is **765** mmHg
